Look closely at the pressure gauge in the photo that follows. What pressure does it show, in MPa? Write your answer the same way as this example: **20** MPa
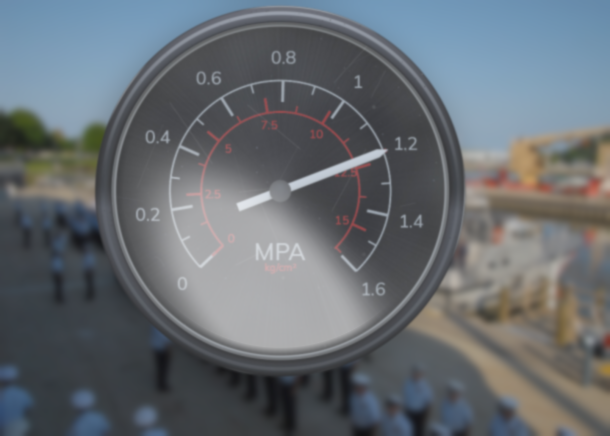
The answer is **1.2** MPa
